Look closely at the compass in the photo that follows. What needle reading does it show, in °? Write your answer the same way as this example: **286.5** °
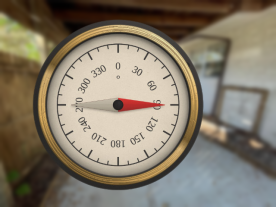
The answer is **90** °
